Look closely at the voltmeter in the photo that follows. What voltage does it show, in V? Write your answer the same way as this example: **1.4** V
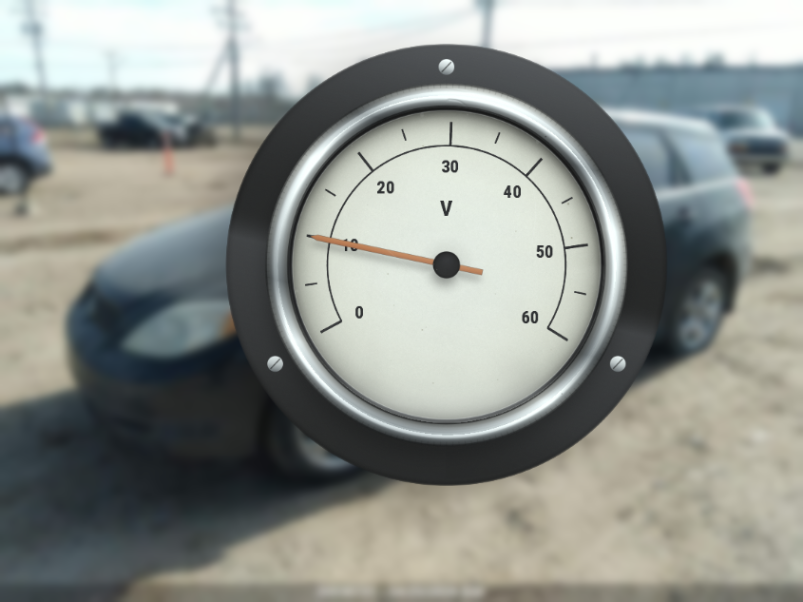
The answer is **10** V
